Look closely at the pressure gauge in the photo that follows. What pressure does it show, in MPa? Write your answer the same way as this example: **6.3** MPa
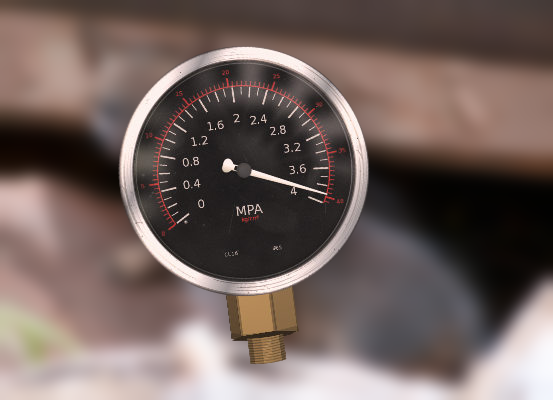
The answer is **3.9** MPa
